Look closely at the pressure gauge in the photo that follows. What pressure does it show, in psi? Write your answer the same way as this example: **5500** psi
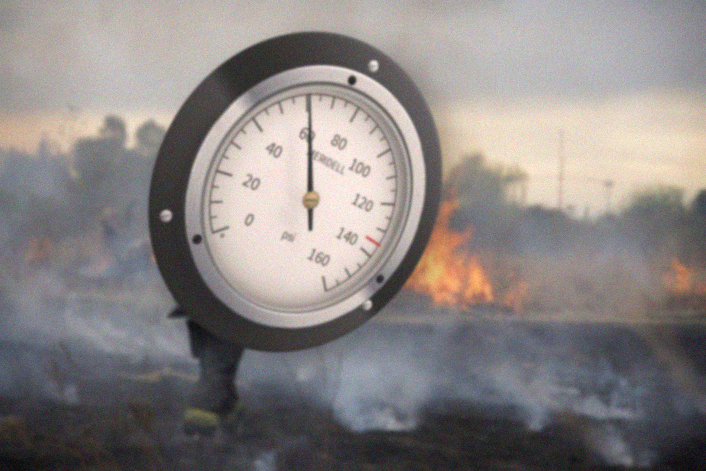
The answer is **60** psi
